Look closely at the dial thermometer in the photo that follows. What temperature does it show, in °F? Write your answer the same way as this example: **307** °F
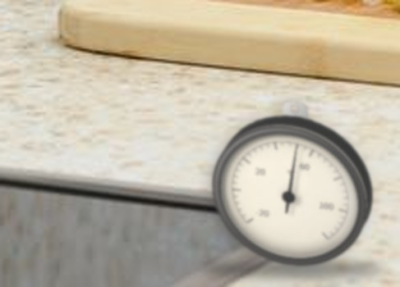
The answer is **52** °F
